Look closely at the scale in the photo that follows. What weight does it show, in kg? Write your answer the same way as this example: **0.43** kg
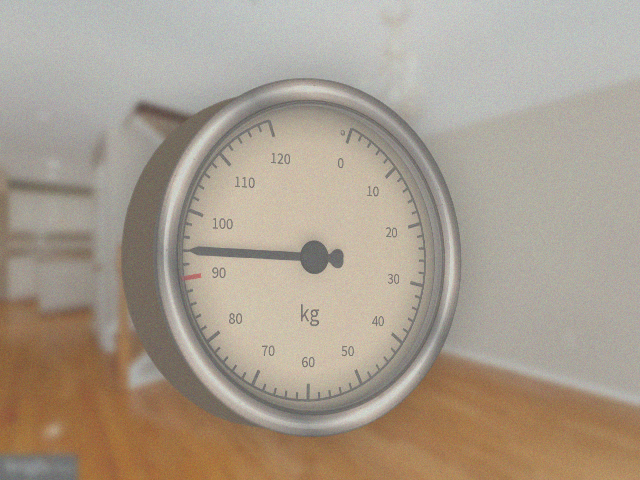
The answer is **94** kg
